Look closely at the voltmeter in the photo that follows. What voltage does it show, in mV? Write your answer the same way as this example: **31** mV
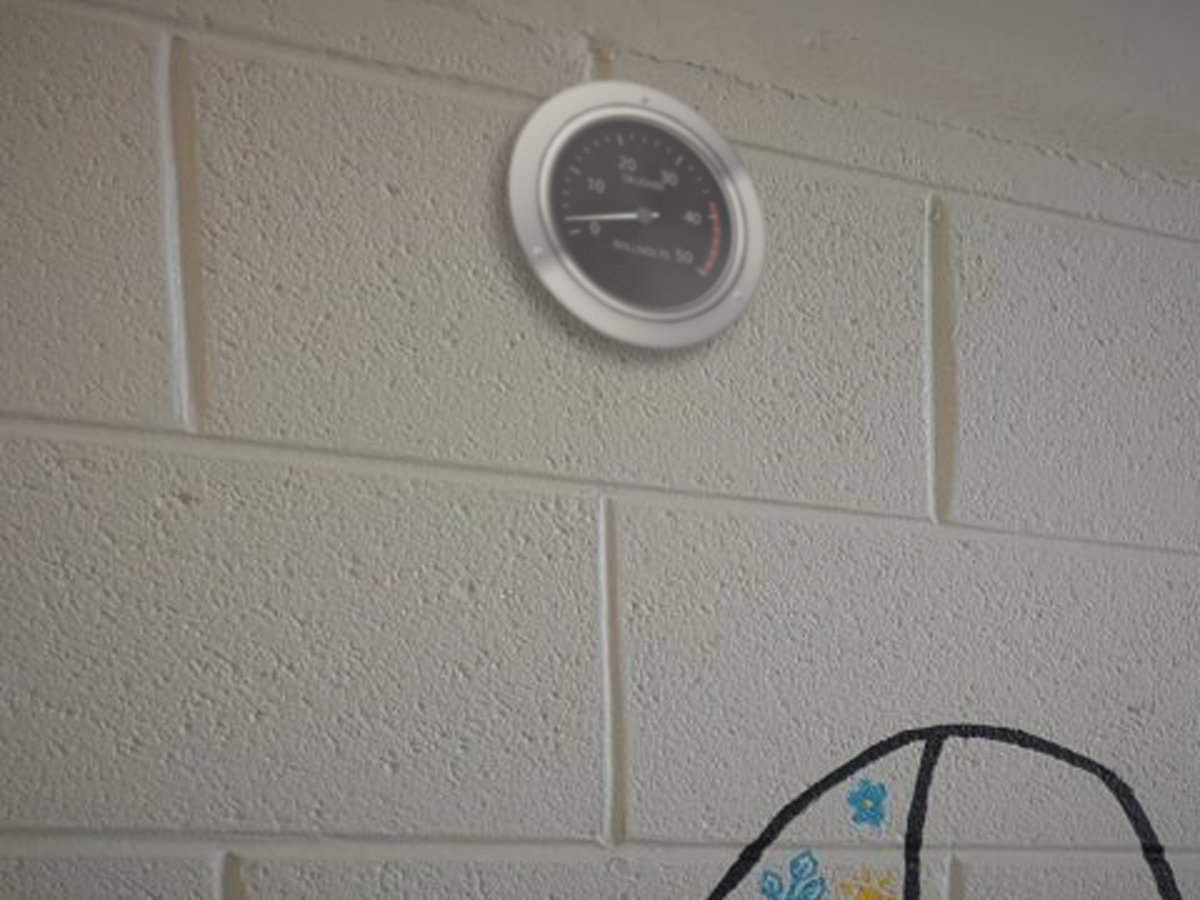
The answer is **2** mV
